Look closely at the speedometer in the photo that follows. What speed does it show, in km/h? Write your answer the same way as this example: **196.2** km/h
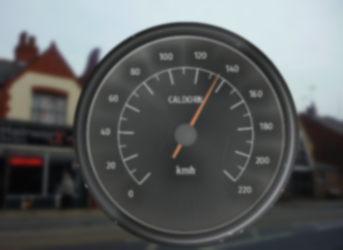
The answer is **135** km/h
